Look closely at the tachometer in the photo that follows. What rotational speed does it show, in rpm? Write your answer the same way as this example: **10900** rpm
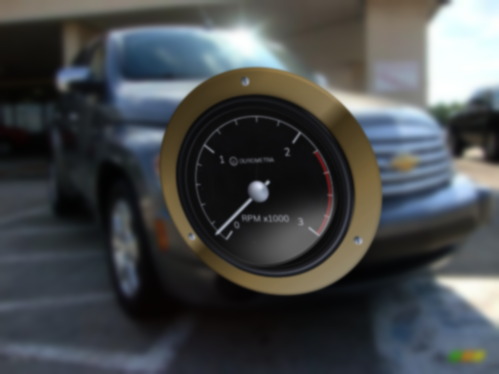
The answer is **100** rpm
